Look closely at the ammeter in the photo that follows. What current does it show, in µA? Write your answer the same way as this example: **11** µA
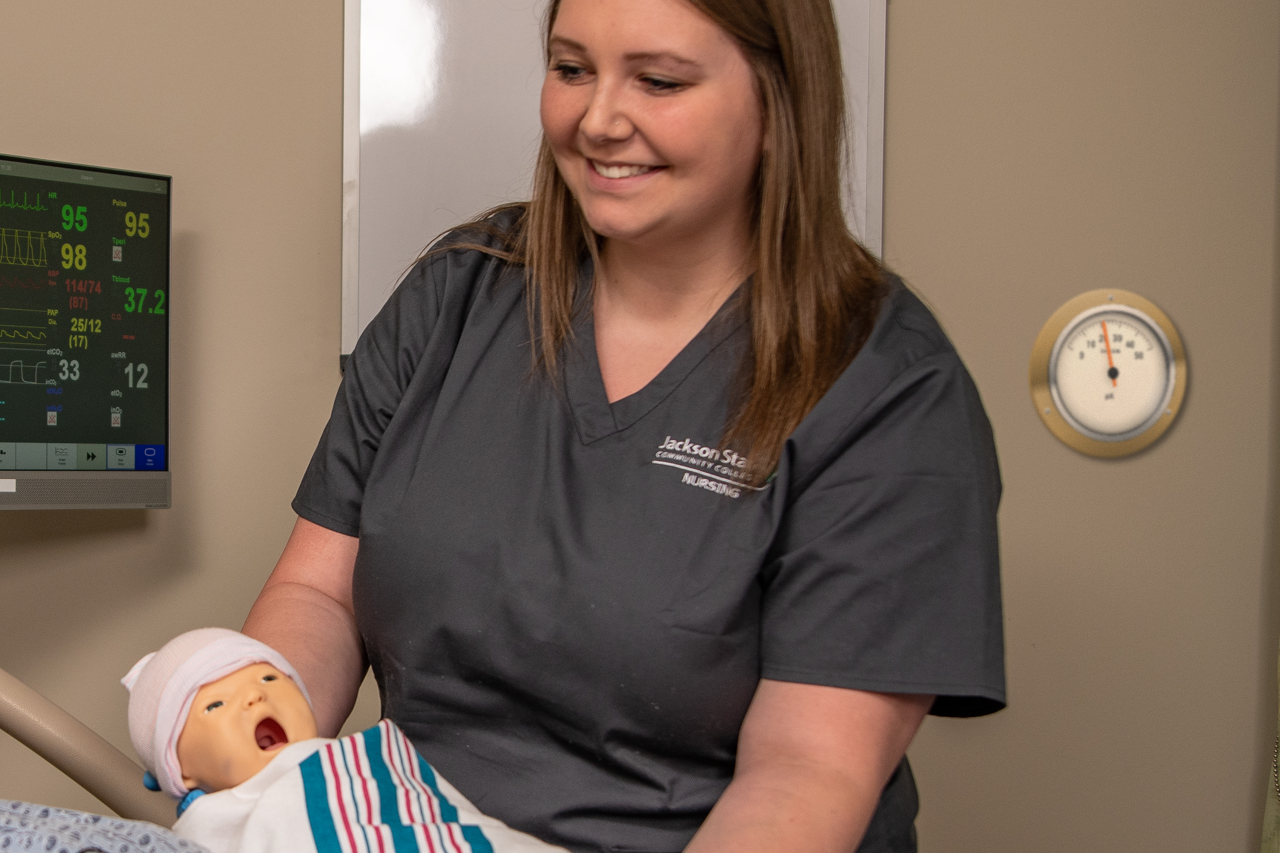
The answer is **20** µA
